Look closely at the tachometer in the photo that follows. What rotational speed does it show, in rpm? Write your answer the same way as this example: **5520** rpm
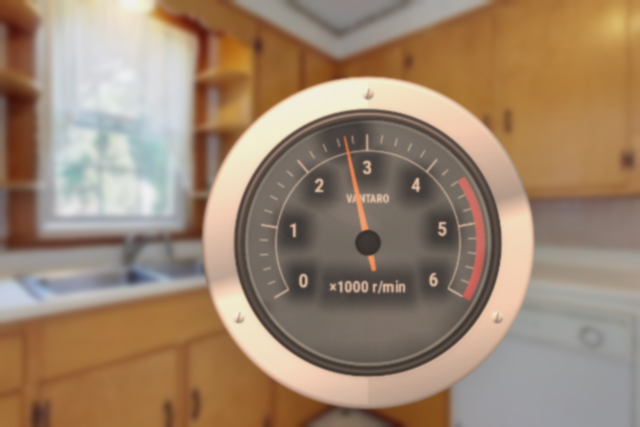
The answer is **2700** rpm
